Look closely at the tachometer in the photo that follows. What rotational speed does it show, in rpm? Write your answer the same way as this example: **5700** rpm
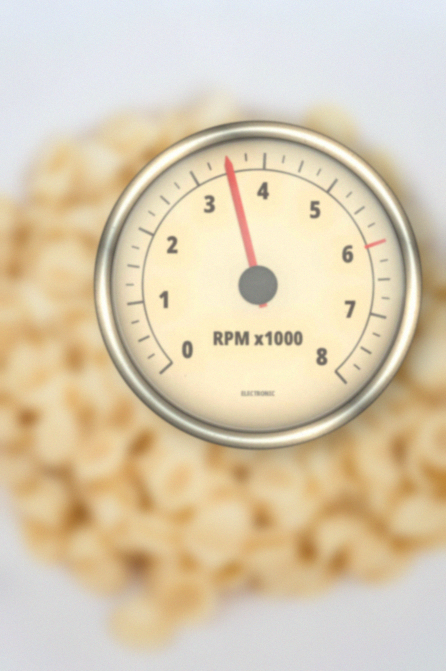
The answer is **3500** rpm
